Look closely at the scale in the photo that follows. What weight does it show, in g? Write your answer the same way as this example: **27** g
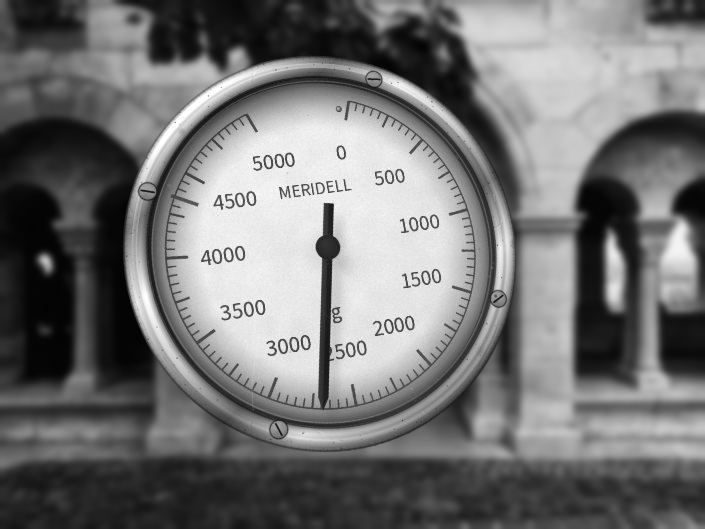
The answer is **2700** g
